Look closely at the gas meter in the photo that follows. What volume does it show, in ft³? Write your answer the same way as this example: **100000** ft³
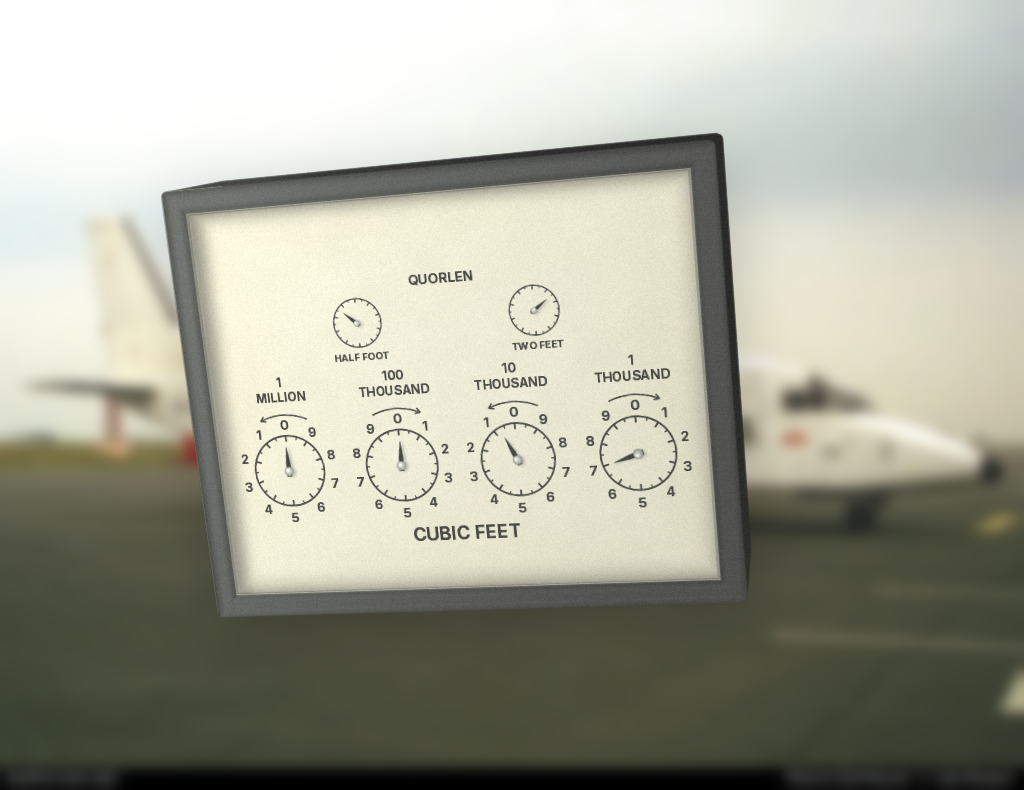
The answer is **700** ft³
